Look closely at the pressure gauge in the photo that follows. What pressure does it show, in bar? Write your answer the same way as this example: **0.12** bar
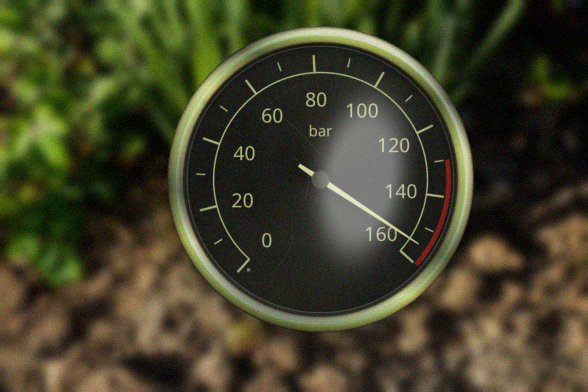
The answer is **155** bar
